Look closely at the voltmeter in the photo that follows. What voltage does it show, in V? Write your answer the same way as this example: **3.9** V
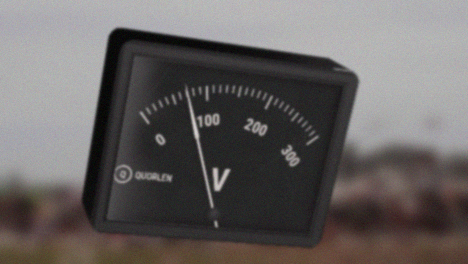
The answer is **70** V
